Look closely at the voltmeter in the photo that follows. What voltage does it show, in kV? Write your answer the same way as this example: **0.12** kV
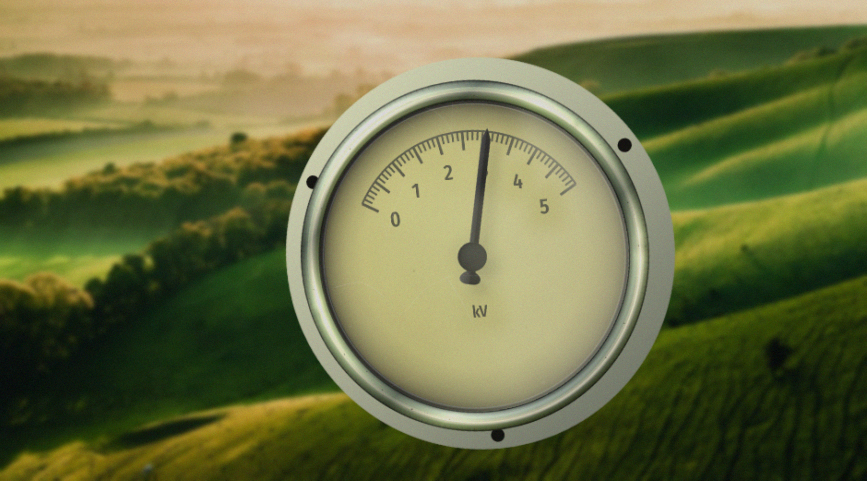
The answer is **3** kV
